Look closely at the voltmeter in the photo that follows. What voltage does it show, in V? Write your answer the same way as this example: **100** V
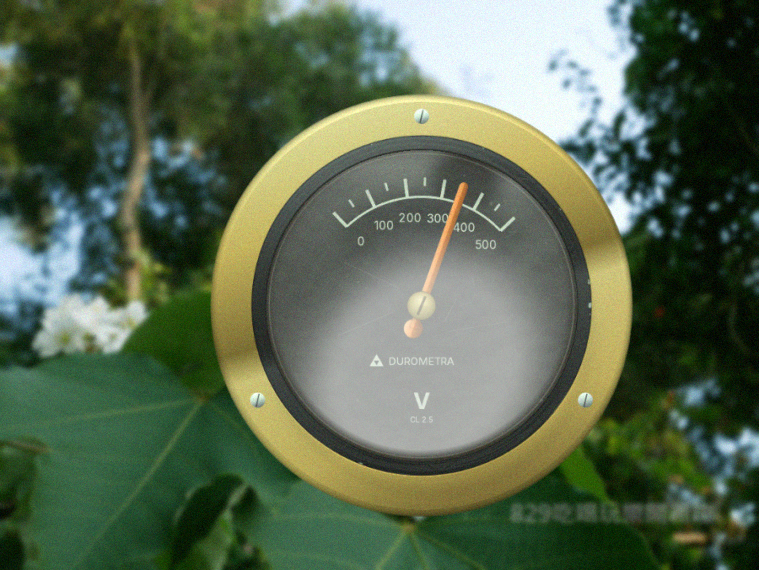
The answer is **350** V
